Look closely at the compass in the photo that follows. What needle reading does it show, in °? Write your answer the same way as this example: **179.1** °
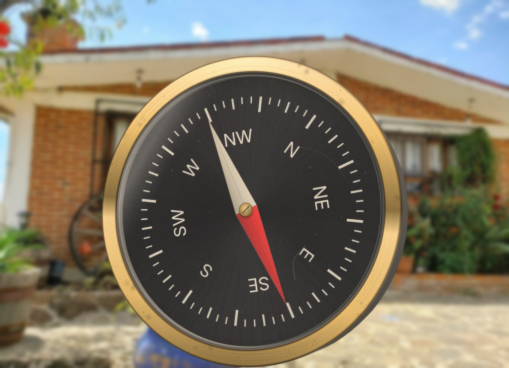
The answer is **120** °
